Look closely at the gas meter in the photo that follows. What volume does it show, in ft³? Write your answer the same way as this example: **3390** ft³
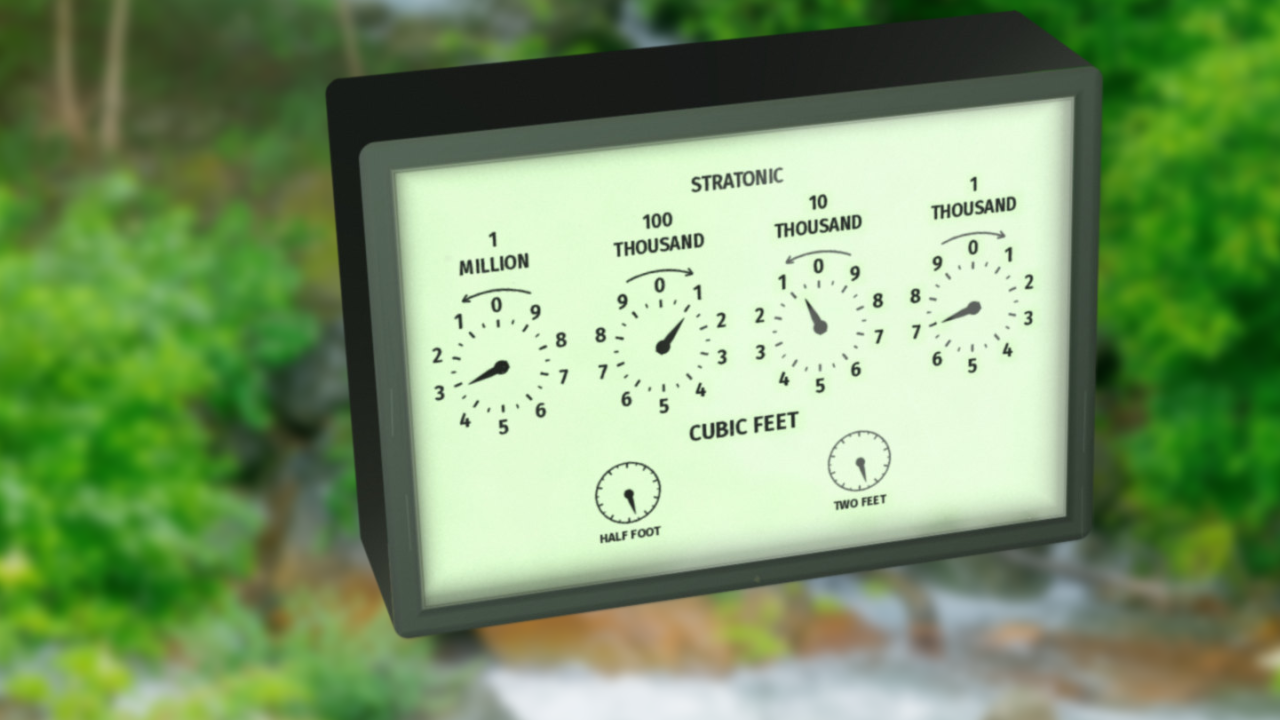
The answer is **310700** ft³
